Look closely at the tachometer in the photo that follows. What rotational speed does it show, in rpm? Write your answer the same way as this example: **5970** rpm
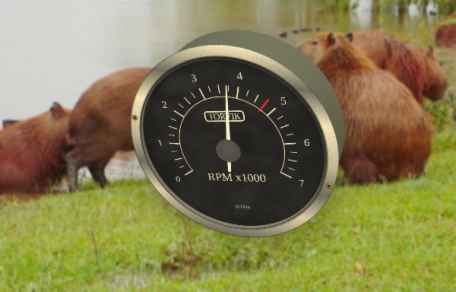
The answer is **3750** rpm
